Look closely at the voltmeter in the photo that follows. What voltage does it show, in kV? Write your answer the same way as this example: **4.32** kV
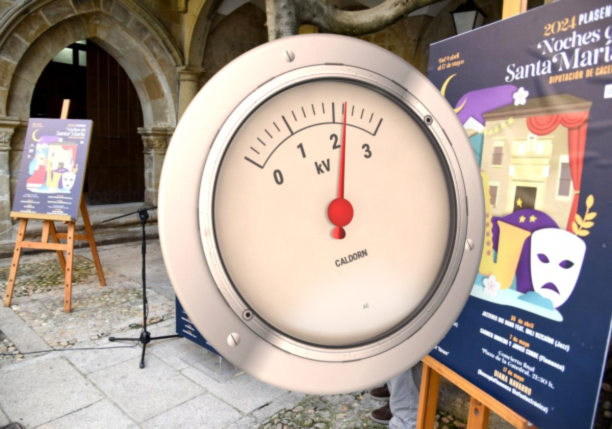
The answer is **2.2** kV
